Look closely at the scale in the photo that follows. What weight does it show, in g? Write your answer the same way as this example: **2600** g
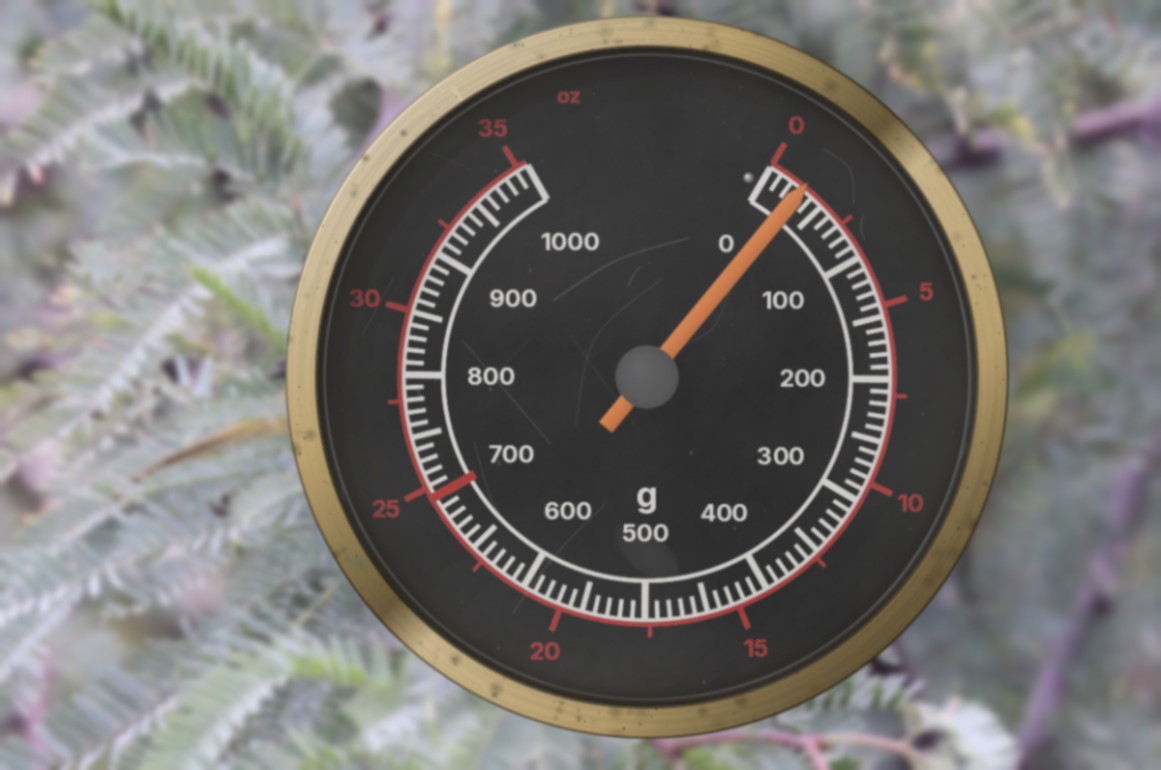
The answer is **30** g
